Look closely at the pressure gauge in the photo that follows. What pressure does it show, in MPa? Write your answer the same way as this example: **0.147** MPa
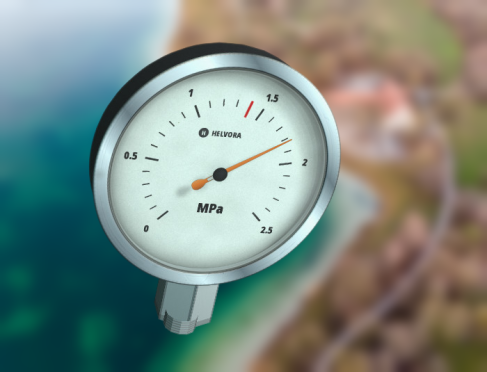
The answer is **1.8** MPa
